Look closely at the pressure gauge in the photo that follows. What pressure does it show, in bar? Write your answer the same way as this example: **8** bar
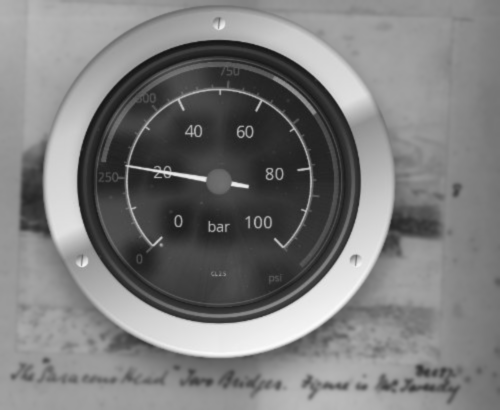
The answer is **20** bar
